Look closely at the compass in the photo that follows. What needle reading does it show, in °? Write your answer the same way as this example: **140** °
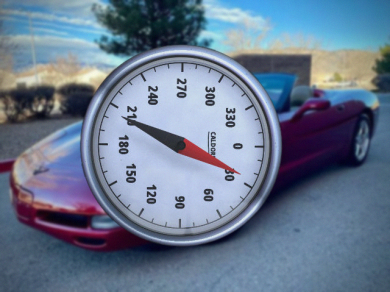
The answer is **25** °
